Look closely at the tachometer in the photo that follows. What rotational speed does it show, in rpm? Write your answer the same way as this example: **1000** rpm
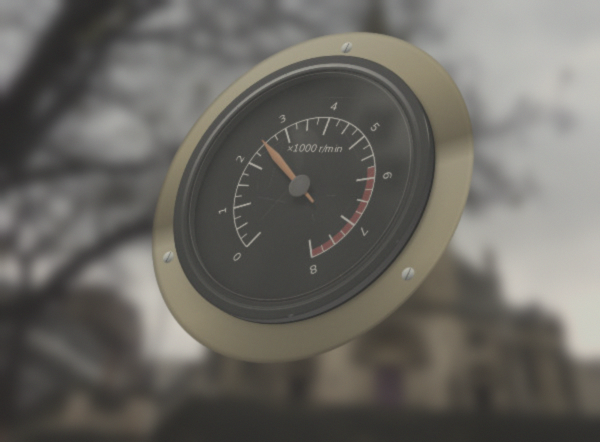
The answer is **2500** rpm
